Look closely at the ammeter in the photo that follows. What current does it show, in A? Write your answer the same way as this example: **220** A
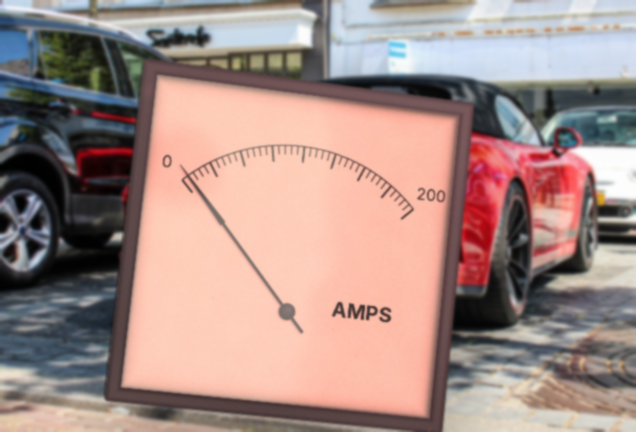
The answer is **5** A
